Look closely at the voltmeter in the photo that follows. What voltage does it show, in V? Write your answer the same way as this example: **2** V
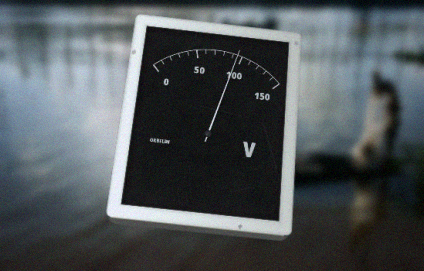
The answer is **95** V
